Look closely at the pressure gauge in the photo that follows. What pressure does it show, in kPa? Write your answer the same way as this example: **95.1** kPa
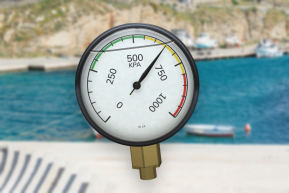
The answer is **650** kPa
